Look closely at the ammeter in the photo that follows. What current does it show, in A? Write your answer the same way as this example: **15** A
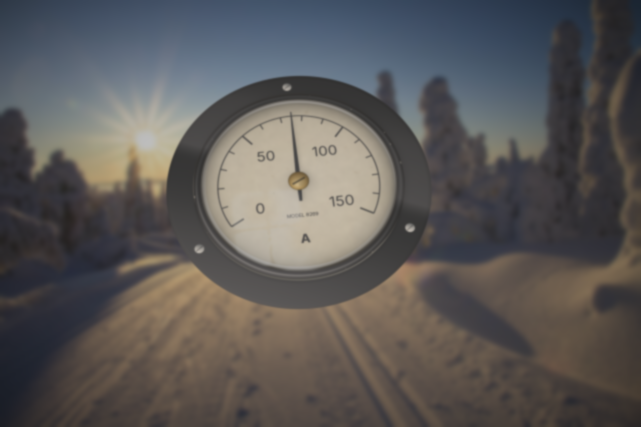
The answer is **75** A
